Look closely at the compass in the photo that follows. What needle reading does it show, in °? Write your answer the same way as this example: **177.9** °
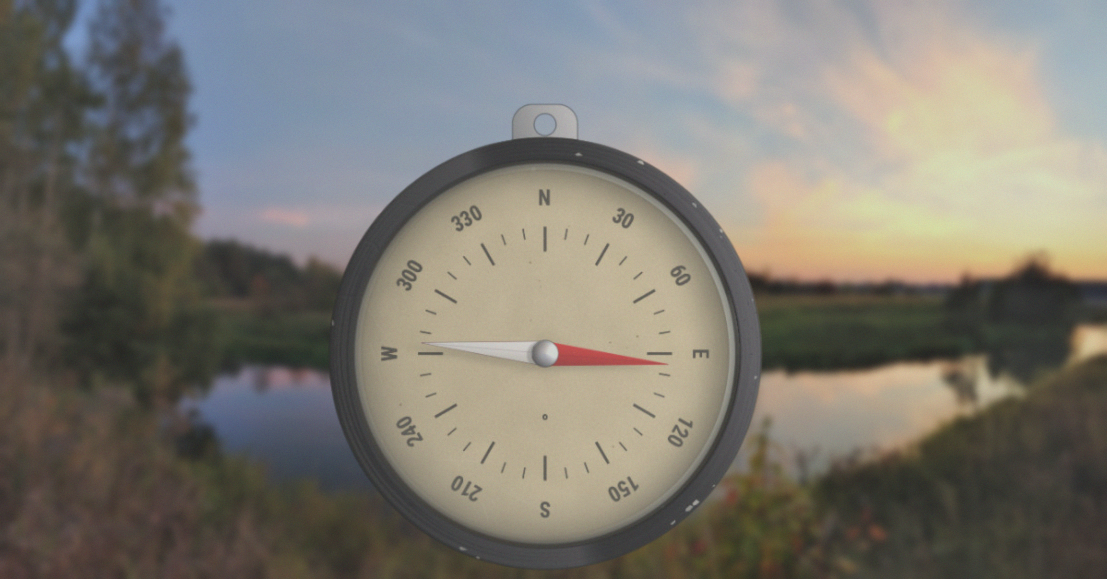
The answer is **95** °
